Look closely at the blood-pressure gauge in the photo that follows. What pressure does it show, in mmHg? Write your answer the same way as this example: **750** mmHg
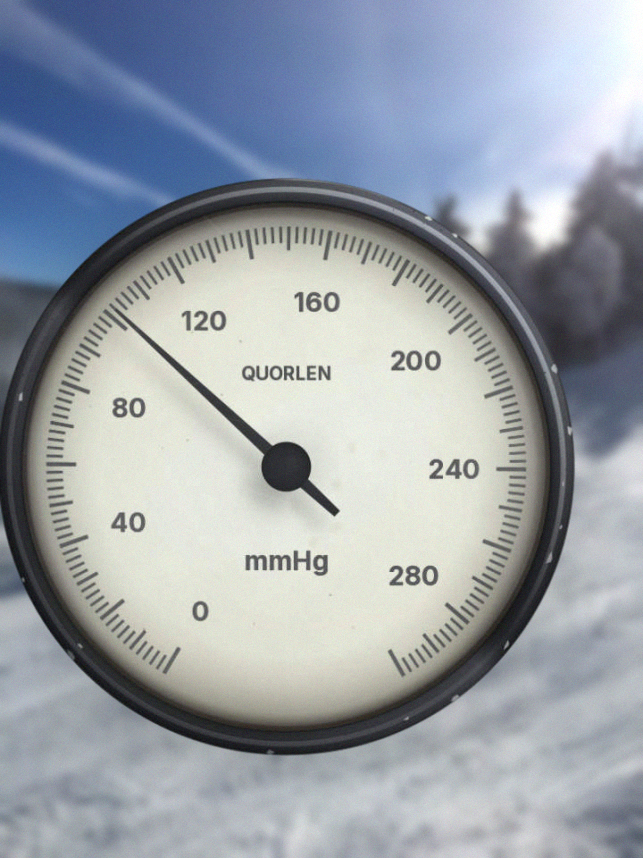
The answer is **102** mmHg
